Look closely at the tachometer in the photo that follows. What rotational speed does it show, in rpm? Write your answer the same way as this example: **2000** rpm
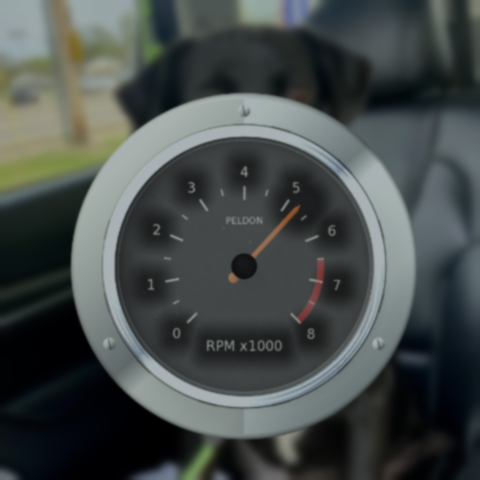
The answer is **5250** rpm
